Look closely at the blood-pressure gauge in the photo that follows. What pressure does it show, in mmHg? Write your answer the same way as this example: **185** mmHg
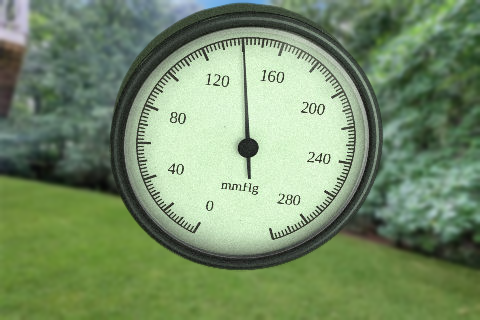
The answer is **140** mmHg
